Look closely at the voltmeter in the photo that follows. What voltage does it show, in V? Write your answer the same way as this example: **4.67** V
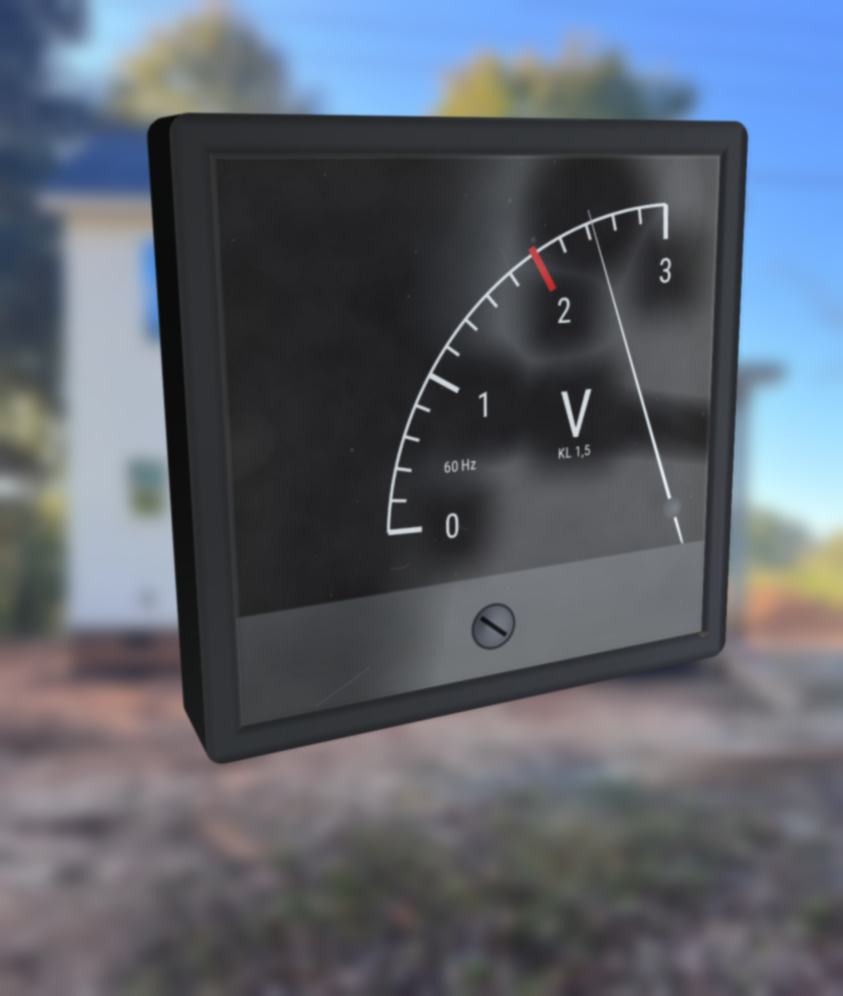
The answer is **2.4** V
